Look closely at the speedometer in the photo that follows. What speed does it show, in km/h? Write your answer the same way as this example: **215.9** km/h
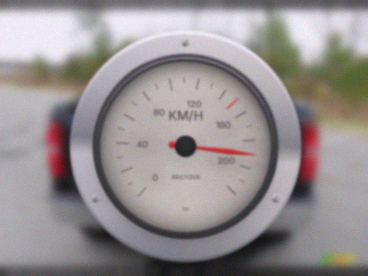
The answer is **190** km/h
